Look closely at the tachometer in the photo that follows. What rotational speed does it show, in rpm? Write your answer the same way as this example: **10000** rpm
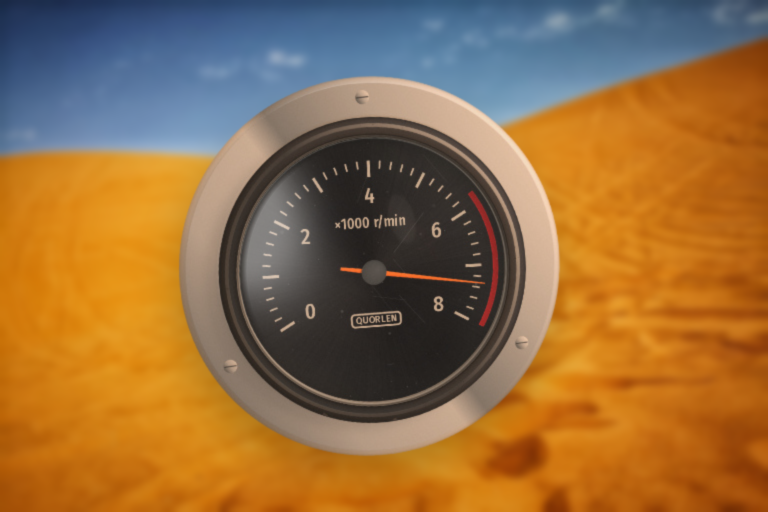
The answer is **7300** rpm
